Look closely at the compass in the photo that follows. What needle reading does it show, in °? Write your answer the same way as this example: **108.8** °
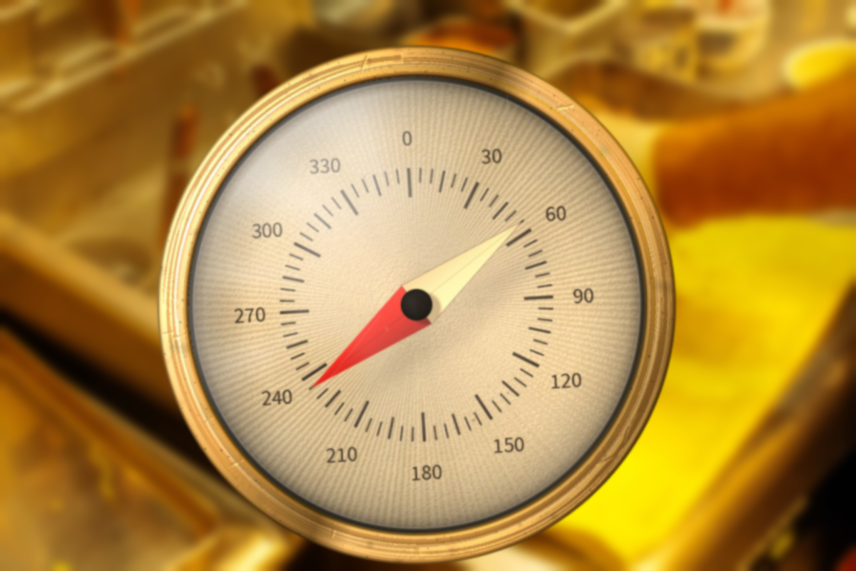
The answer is **235** °
